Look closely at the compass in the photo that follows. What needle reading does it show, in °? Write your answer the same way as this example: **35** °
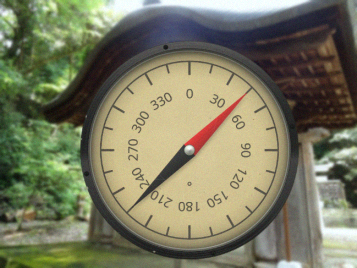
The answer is **45** °
